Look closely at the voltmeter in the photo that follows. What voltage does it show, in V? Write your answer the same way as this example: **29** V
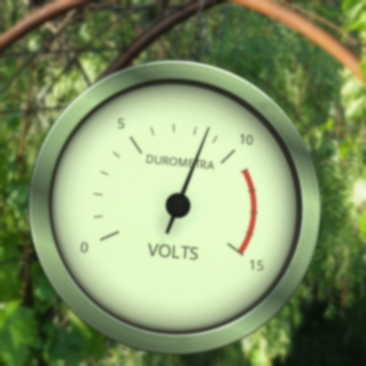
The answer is **8.5** V
